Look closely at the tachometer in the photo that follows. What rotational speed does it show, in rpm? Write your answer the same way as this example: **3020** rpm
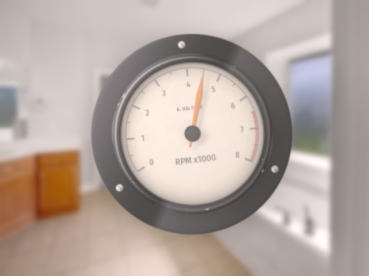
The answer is **4500** rpm
